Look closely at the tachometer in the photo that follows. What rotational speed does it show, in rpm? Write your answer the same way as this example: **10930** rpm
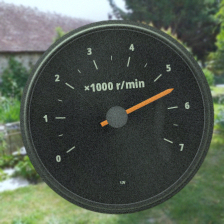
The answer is **5500** rpm
